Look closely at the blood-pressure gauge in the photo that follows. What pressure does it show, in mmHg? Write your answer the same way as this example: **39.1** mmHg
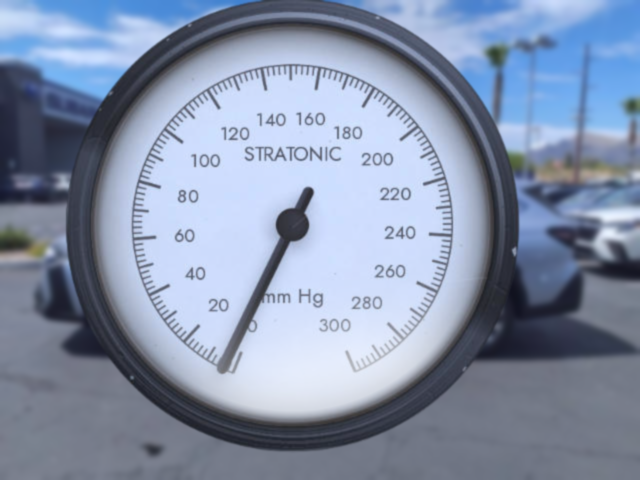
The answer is **4** mmHg
